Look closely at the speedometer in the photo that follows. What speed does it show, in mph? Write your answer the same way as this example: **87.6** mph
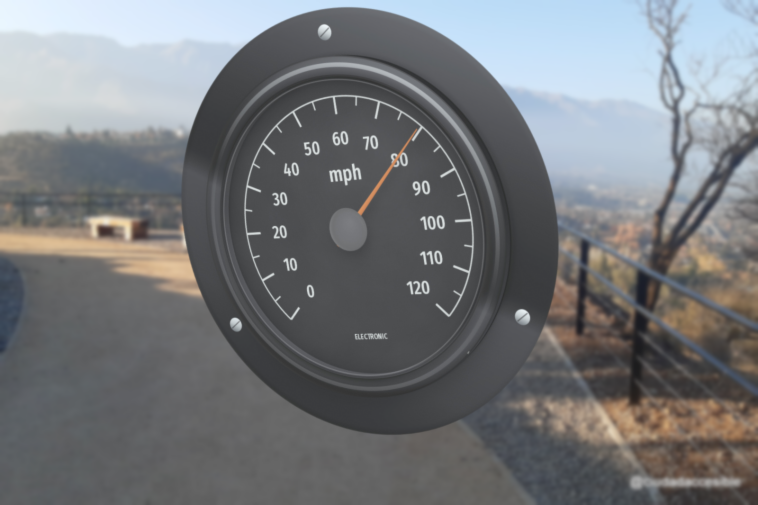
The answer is **80** mph
